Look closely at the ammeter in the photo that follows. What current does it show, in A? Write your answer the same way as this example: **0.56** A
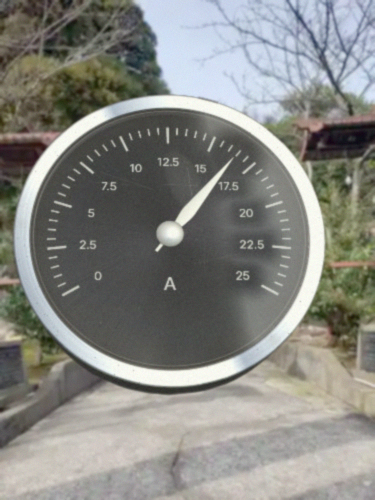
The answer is **16.5** A
